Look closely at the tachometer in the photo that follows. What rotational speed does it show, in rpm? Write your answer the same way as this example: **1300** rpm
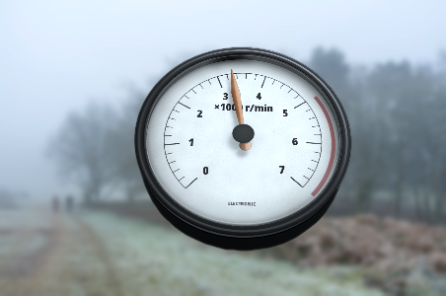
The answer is **3300** rpm
